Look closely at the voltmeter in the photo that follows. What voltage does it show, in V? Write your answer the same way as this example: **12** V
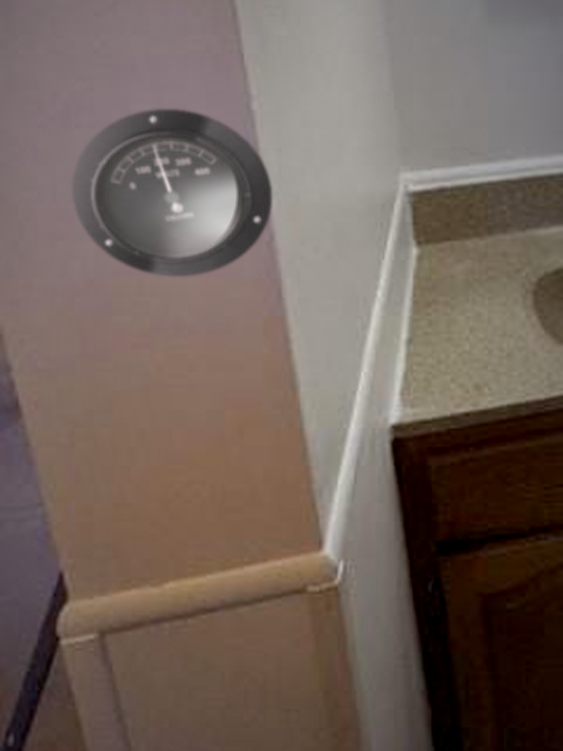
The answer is **200** V
